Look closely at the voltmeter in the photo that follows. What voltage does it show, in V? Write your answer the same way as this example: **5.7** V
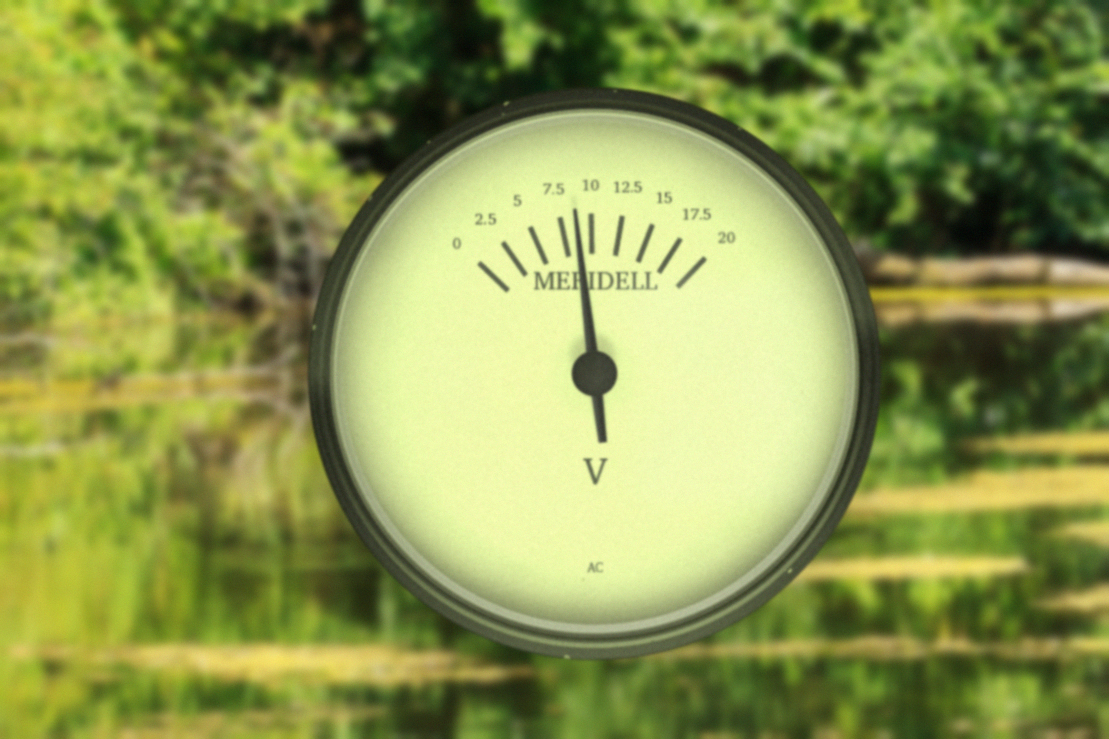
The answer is **8.75** V
